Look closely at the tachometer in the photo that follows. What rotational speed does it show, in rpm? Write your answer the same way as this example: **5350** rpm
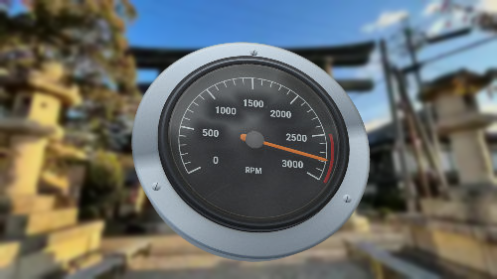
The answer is **2800** rpm
